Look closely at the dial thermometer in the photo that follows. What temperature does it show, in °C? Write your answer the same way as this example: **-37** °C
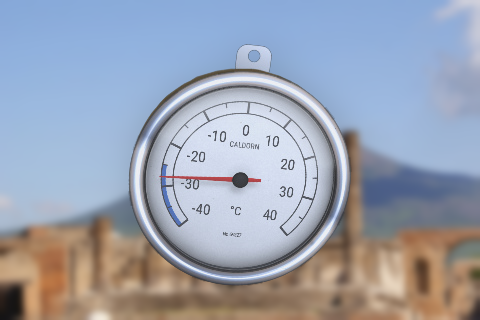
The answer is **-27.5** °C
